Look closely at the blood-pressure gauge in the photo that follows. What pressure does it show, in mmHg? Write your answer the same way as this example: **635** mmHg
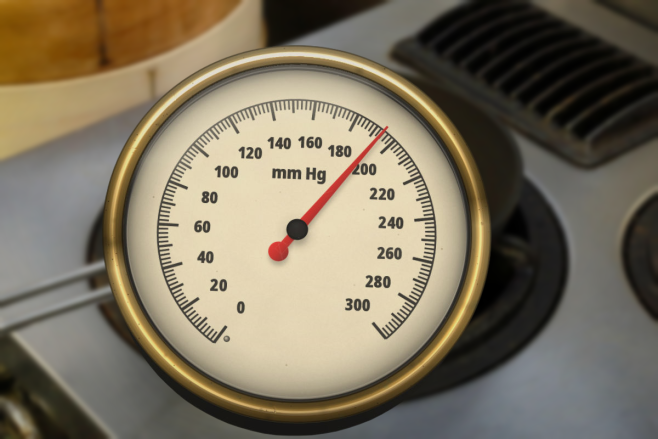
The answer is **194** mmHg
